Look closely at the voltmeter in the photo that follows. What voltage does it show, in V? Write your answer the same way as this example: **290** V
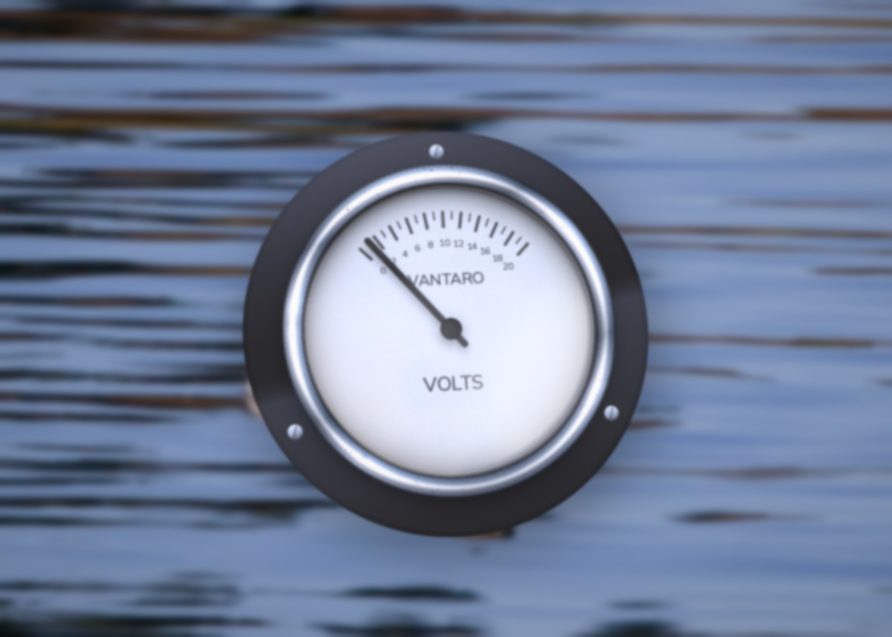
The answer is **1** V
